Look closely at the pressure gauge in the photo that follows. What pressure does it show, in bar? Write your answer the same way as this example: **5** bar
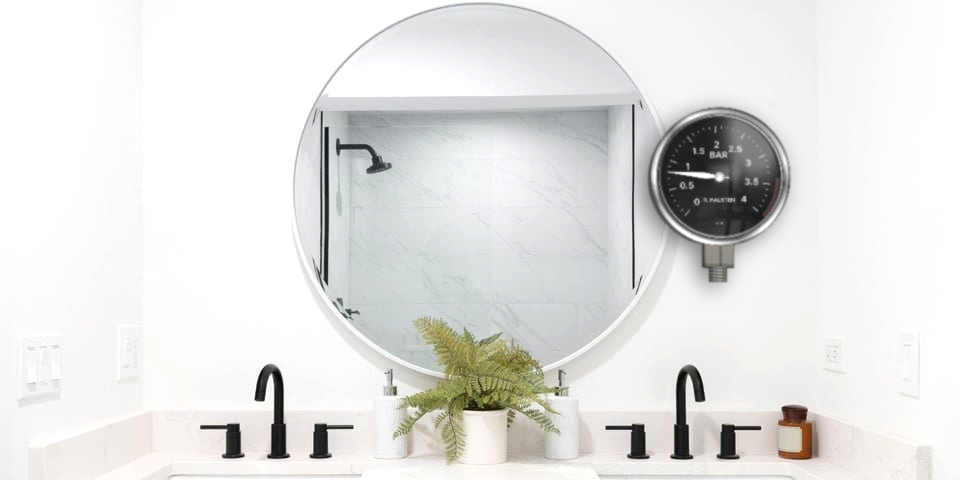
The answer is **0.8** bar
